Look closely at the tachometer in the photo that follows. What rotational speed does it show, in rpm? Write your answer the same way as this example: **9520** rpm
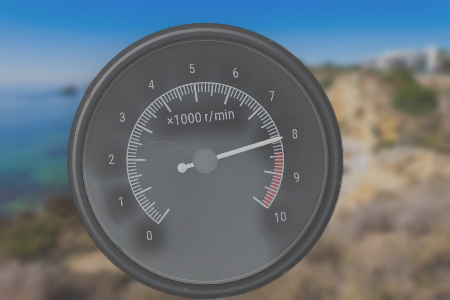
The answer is **8000** rpm
